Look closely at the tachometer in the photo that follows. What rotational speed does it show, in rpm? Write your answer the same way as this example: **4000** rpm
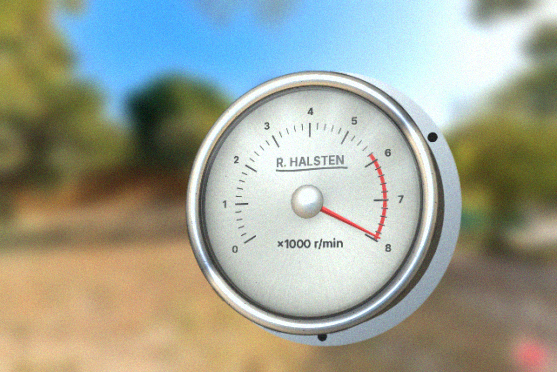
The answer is **7900** rpm
